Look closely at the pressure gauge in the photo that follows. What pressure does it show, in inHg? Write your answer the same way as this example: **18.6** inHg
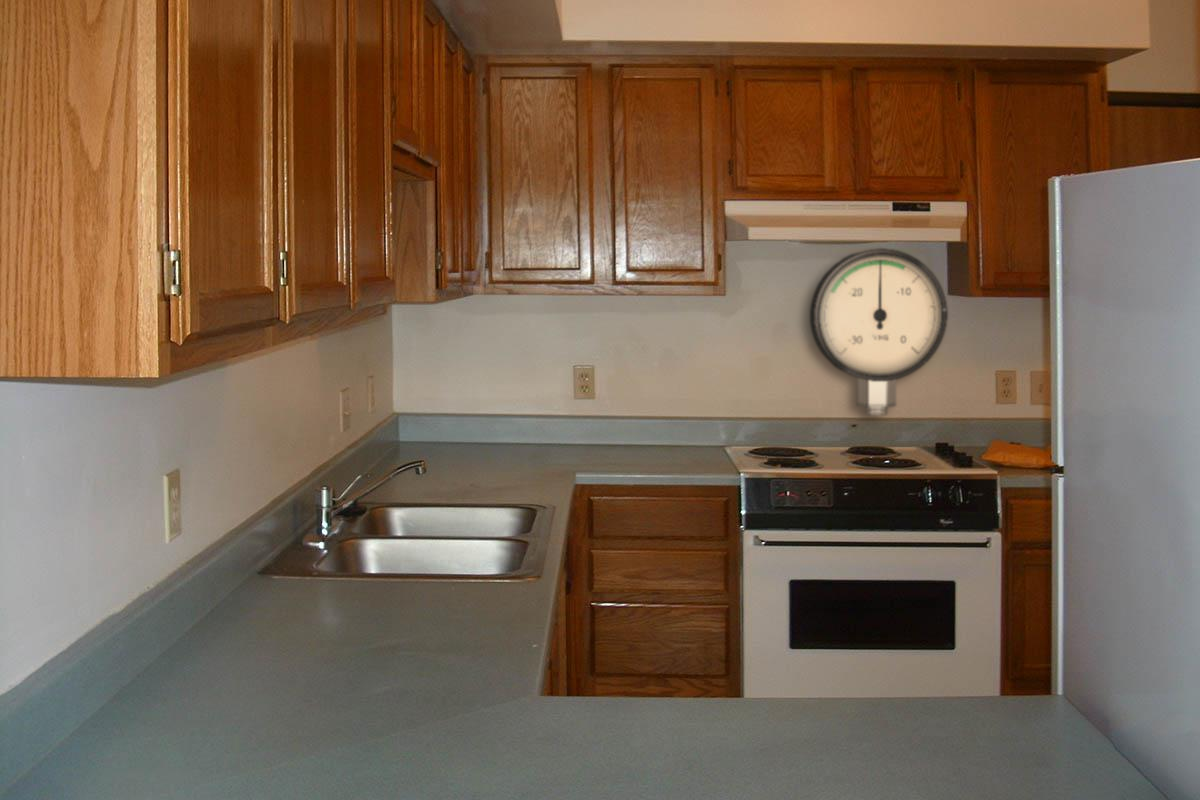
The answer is **-15** inHg
